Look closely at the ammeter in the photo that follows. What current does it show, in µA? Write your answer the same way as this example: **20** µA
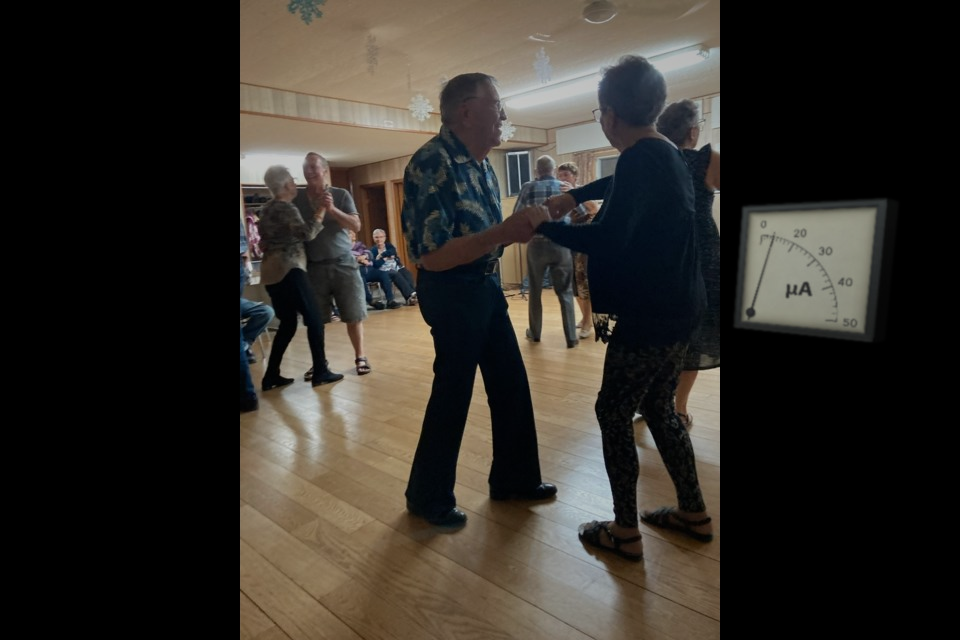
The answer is **10** µA
